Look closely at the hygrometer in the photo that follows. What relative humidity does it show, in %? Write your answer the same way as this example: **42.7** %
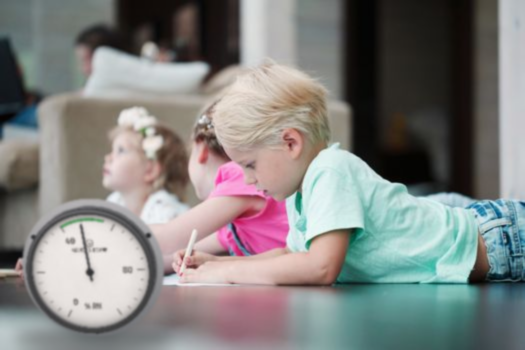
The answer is **48** %
